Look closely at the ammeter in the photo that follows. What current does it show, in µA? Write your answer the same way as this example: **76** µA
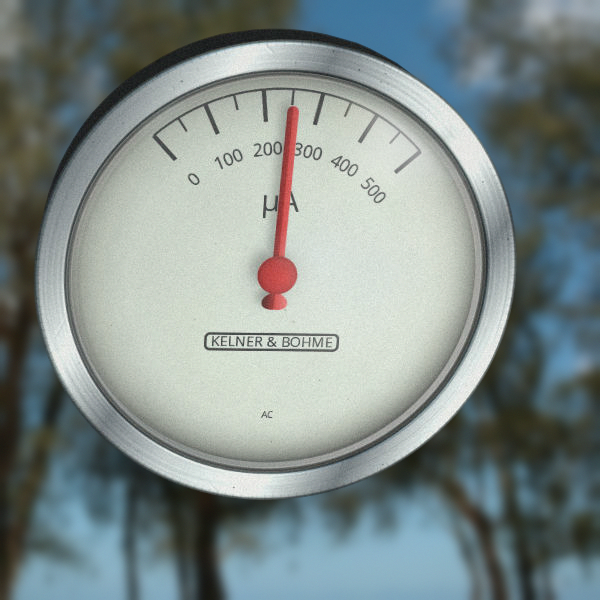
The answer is **250** µA
